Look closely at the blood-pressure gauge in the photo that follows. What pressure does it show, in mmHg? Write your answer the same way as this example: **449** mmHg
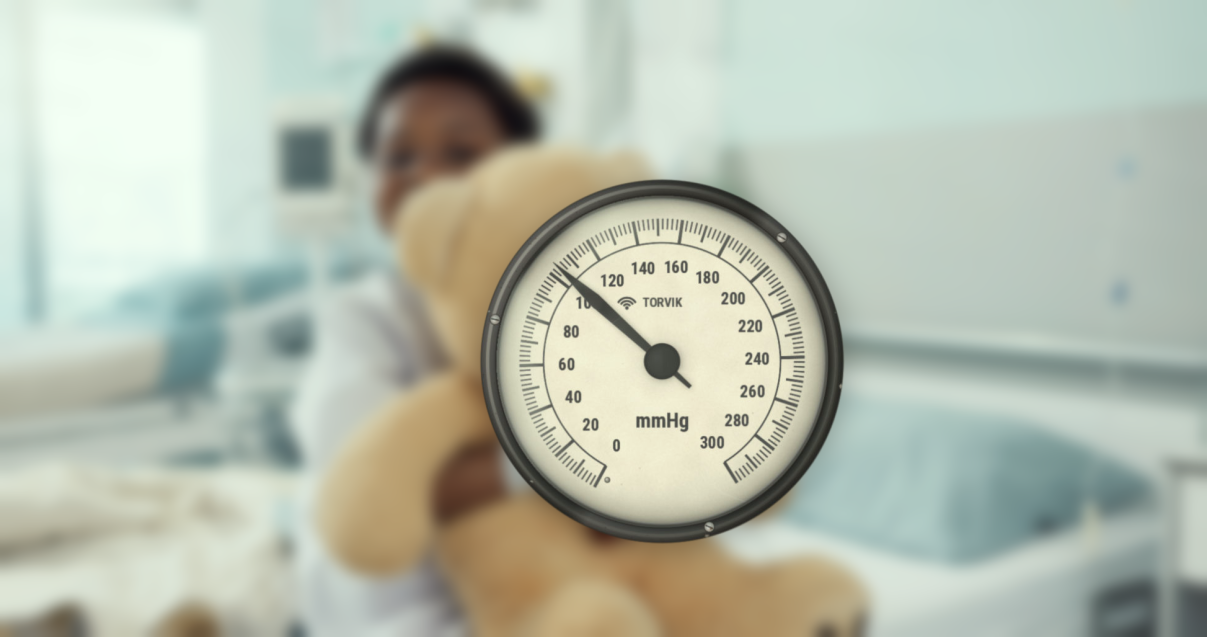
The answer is **104** mmHg
